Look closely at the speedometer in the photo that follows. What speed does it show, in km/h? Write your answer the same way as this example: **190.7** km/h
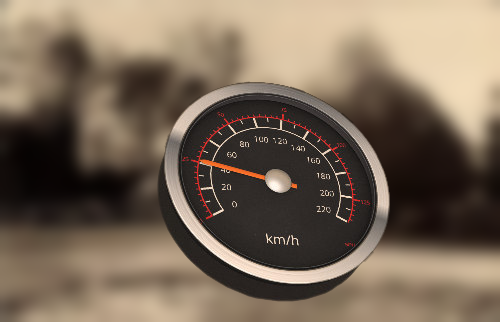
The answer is **40** km/h
